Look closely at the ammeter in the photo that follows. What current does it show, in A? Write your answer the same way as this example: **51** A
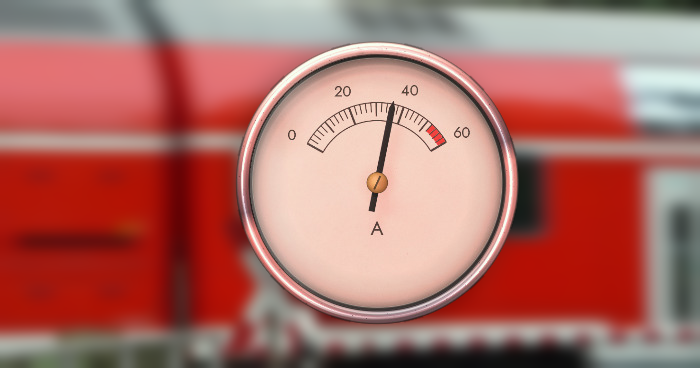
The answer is **36** A
